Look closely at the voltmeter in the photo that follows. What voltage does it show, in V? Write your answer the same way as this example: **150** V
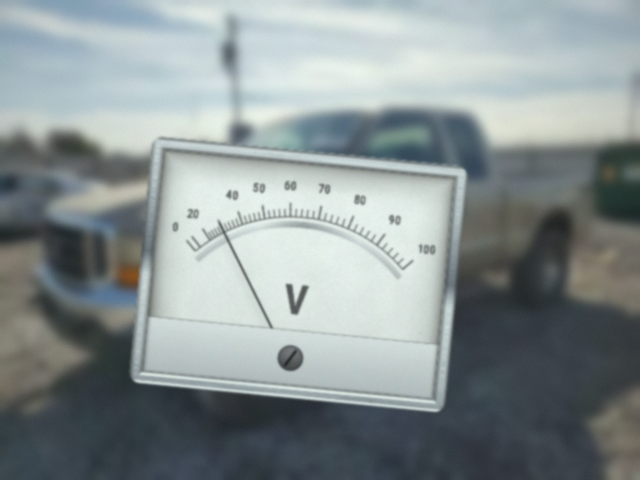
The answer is **30** V
